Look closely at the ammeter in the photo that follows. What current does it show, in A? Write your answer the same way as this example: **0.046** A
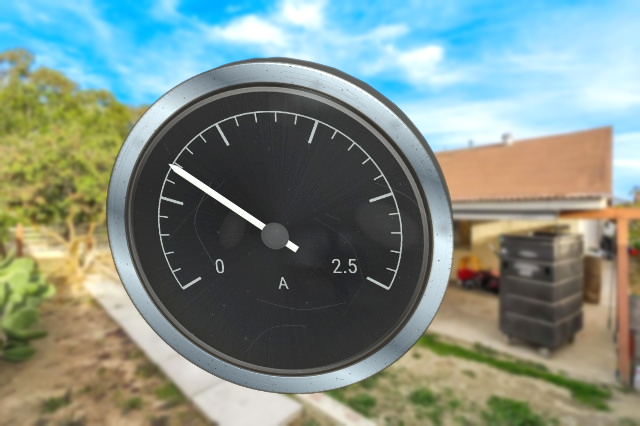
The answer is **0.7** A
